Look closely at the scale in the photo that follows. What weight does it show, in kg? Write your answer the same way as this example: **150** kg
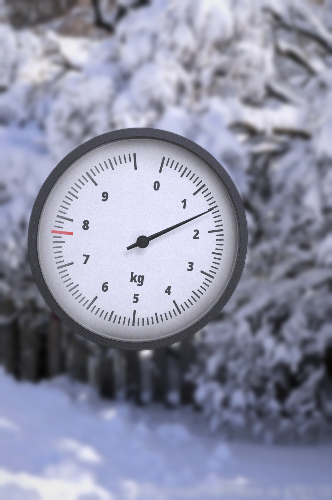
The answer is **1.5** kg
